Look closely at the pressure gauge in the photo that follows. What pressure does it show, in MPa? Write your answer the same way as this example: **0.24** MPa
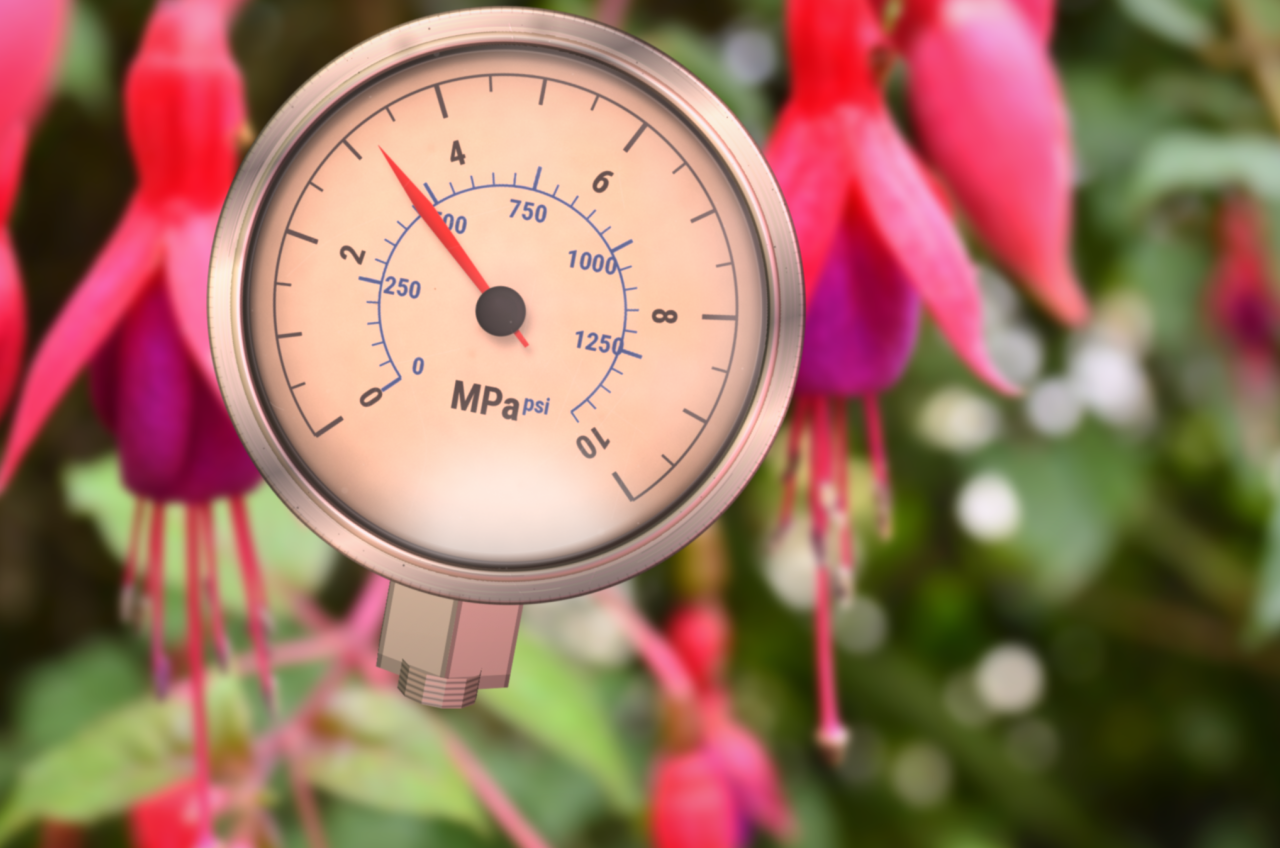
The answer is **3.25** MPa
